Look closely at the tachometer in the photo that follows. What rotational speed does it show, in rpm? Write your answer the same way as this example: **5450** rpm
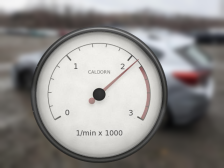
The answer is **2100** rpm
